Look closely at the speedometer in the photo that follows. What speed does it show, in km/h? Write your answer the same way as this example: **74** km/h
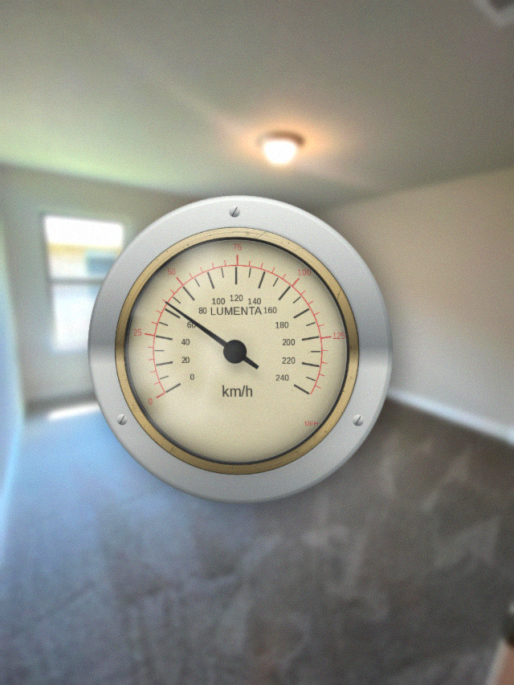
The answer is **65** km/h
